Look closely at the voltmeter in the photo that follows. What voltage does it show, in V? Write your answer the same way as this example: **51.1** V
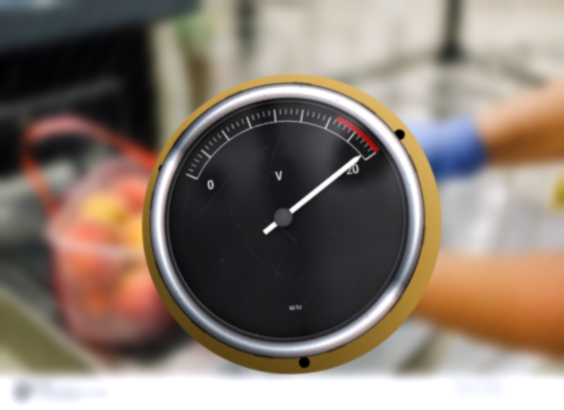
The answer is **19.5** V
